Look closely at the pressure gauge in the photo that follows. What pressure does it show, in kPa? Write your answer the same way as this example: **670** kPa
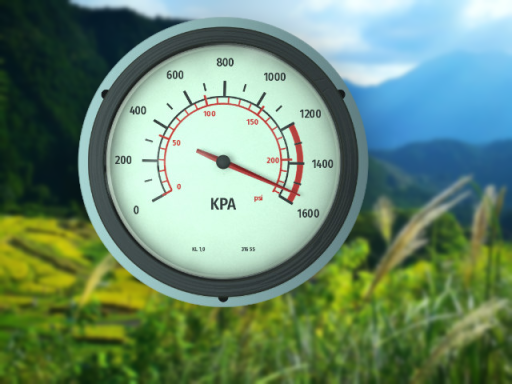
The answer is **1550** kPa
